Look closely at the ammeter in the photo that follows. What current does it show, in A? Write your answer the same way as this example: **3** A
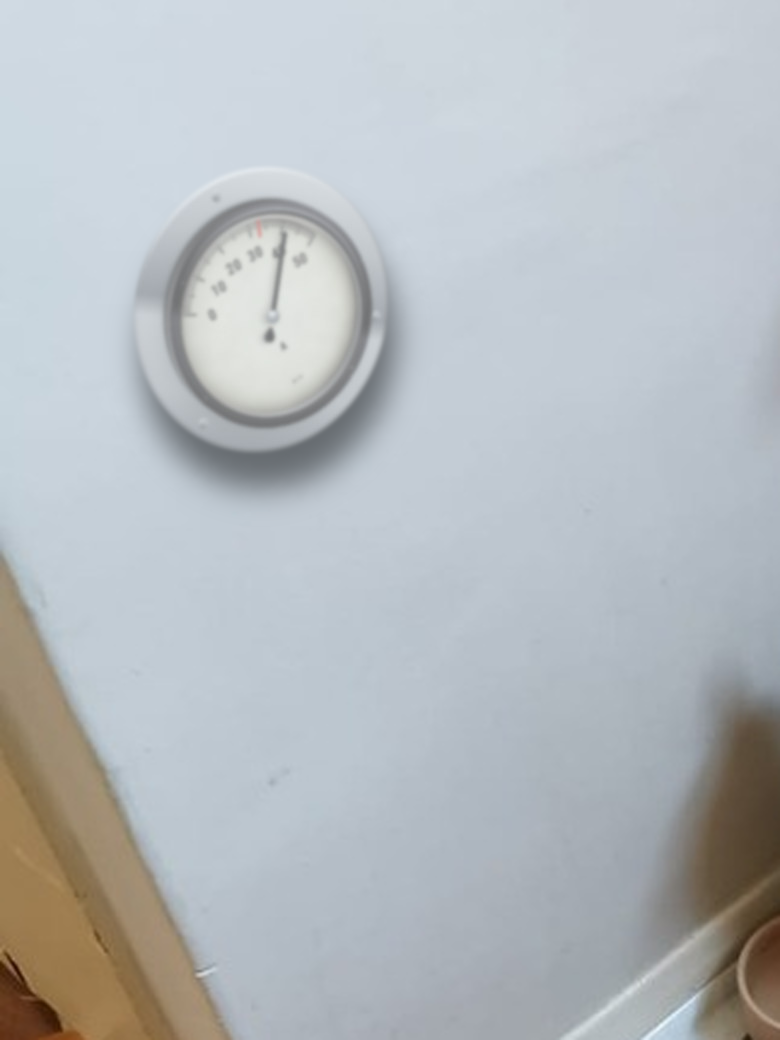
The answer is **40** A
